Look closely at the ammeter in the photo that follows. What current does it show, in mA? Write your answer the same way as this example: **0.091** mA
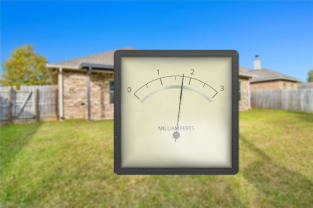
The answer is **1.75** mA
